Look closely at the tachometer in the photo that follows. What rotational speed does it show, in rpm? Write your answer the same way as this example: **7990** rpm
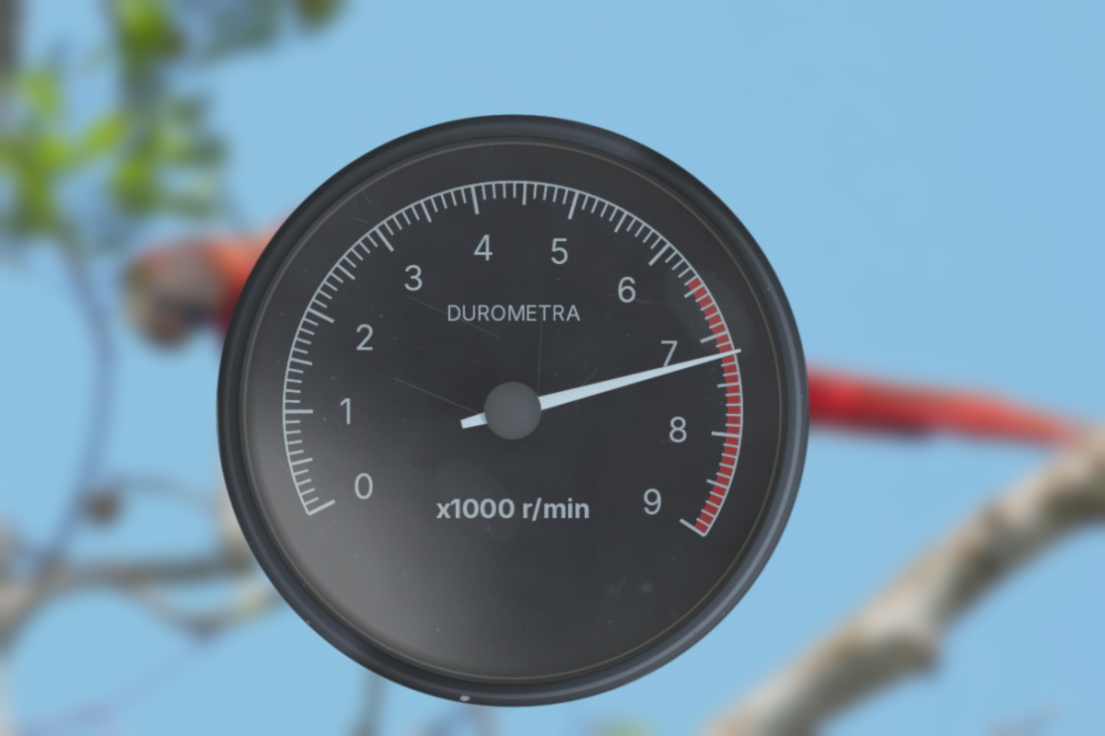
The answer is **7200** rpm
